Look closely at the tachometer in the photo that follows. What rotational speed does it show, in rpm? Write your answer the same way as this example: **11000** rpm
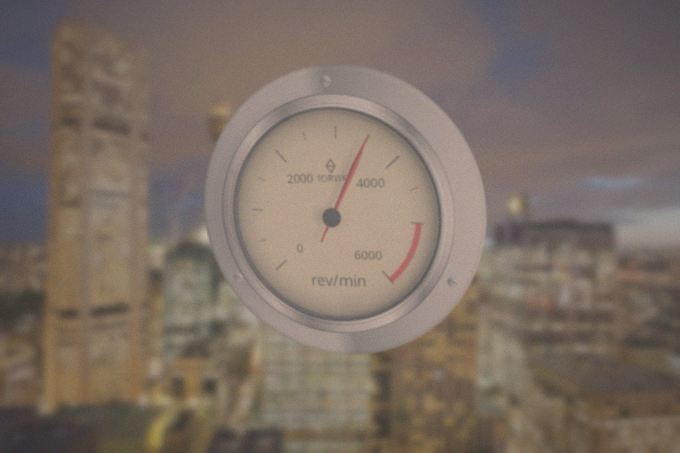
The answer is **3500** rpm
